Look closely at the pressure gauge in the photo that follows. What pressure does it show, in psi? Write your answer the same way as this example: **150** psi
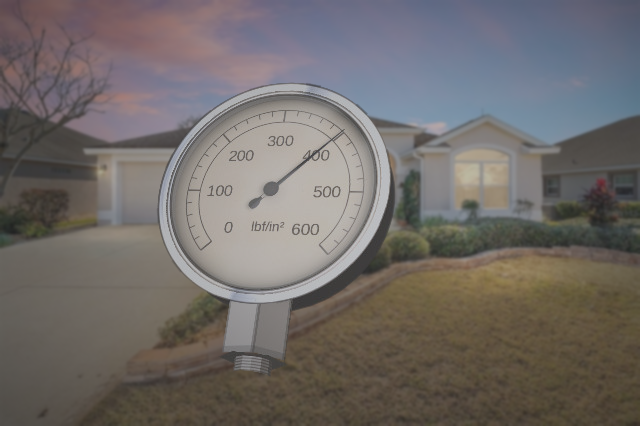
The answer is **400** psi
